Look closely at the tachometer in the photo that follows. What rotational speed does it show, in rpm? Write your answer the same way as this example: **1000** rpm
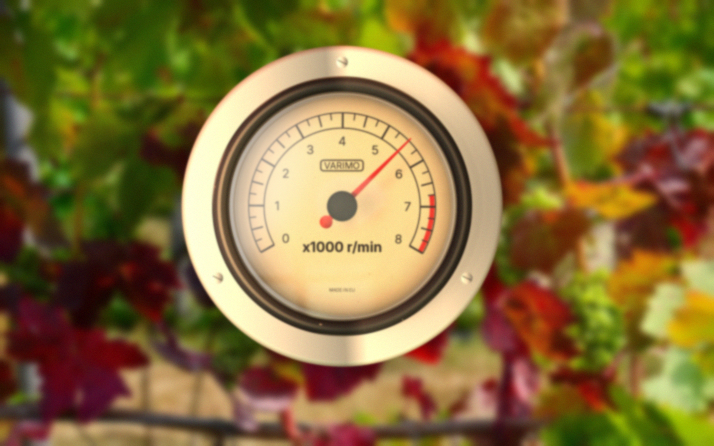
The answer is **5500** rpm
